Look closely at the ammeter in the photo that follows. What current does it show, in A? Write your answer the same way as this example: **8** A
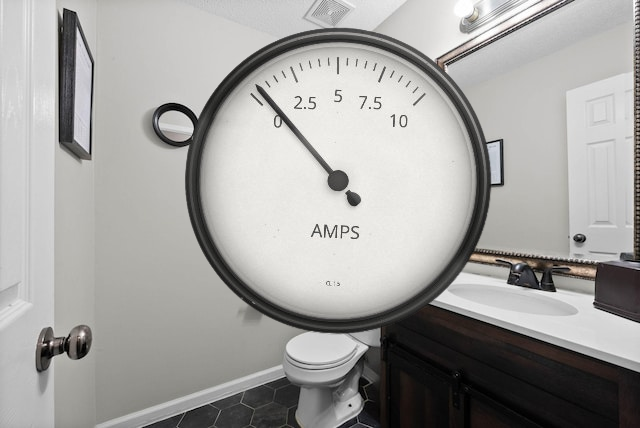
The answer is **0.5** A
